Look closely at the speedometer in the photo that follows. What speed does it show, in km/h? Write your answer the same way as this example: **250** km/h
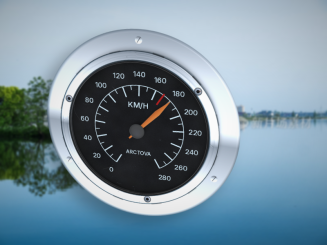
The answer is **180** km/h
